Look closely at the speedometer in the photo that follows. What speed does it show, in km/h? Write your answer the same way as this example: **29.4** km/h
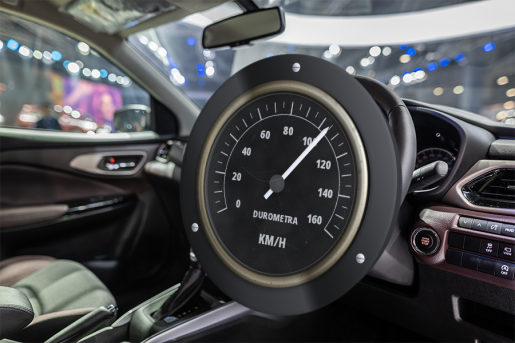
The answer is **105** km/h
